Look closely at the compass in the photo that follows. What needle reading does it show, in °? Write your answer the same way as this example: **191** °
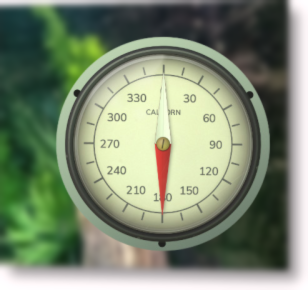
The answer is **180** °
